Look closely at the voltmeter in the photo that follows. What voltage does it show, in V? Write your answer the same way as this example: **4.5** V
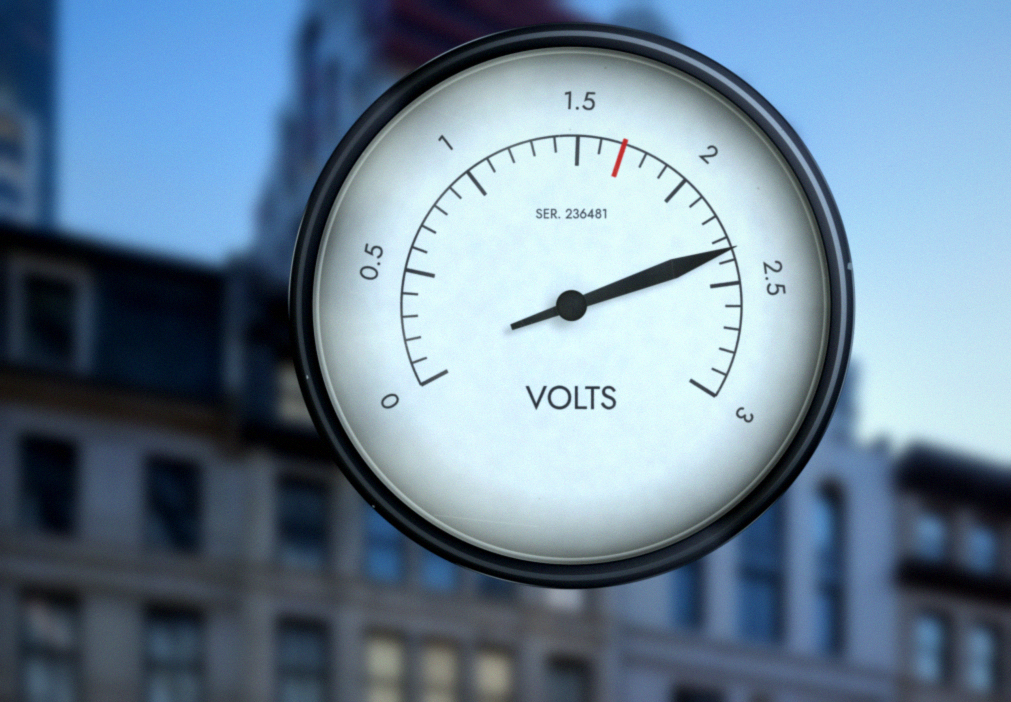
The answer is **2.35** V
